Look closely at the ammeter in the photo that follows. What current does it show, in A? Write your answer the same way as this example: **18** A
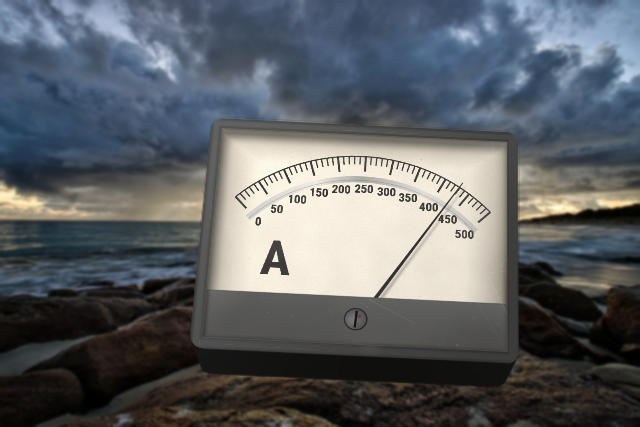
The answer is **430** A
